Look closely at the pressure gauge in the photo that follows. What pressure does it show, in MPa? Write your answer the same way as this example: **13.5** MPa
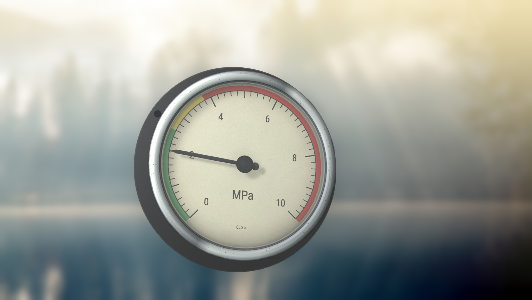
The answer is **2** MPa
